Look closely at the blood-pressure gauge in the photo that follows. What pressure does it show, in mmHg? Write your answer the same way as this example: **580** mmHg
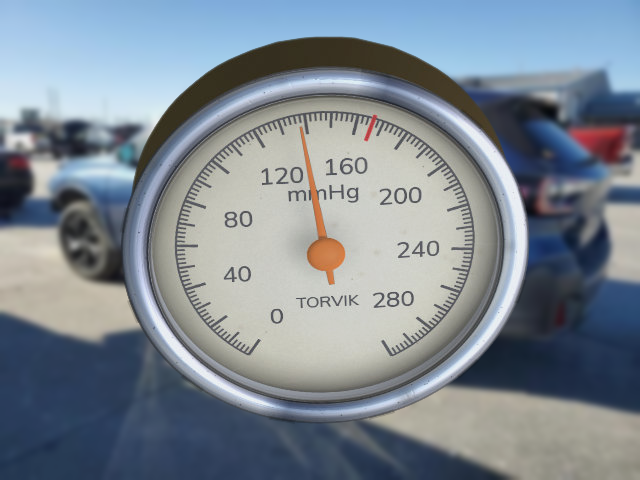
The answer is **138** mmHg
